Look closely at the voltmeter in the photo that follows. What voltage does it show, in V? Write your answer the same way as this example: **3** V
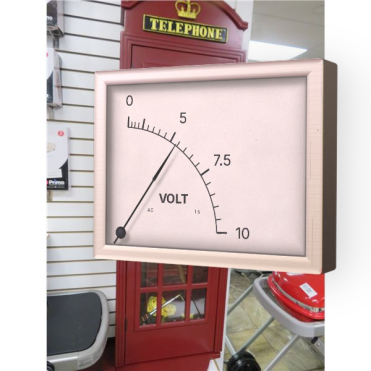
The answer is **5.5** V
